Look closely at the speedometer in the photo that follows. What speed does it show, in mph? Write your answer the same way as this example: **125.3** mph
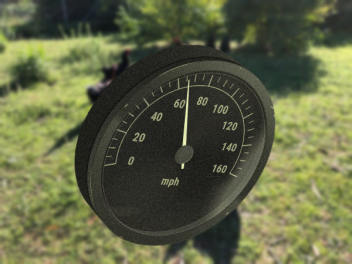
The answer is **65** mph
